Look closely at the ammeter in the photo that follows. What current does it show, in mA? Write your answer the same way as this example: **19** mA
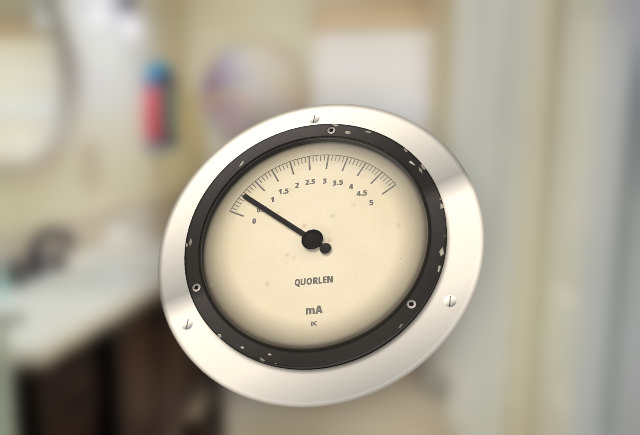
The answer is **0.5** mA
